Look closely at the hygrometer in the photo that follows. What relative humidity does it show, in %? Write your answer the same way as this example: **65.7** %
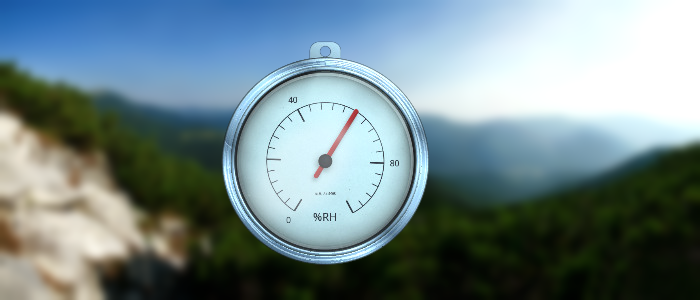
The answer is **60** %
